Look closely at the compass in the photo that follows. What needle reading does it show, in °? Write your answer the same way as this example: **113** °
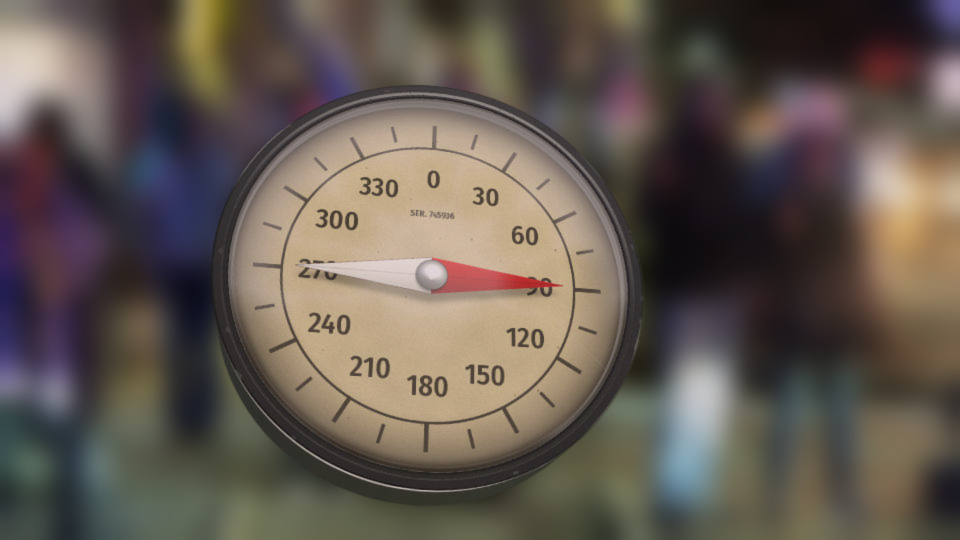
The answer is **90** °
